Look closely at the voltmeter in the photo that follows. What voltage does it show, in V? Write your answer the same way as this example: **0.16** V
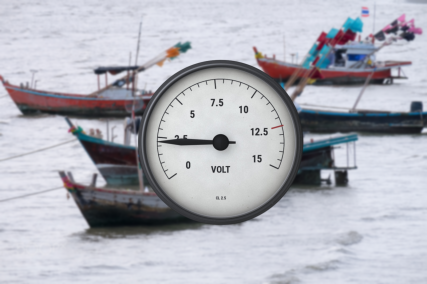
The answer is **2.25** V
